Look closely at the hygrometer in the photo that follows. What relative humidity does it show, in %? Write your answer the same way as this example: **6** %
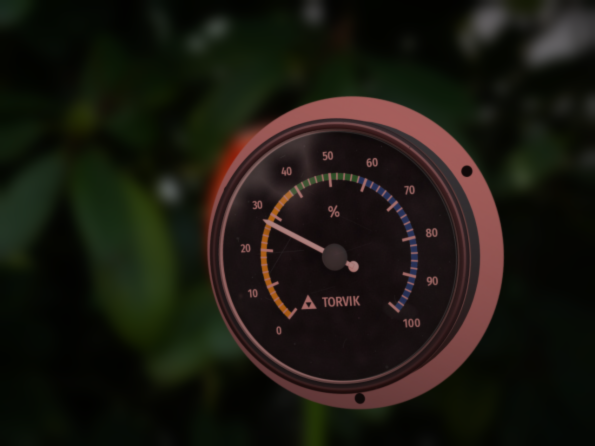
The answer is **28** %
